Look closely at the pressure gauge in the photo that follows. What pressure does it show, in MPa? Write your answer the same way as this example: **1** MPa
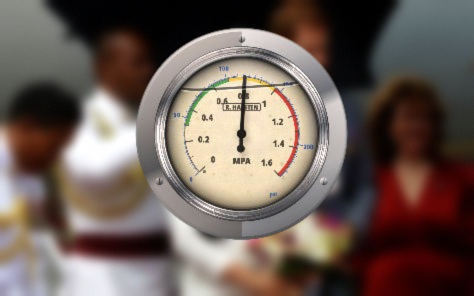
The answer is **0.8** MPa
